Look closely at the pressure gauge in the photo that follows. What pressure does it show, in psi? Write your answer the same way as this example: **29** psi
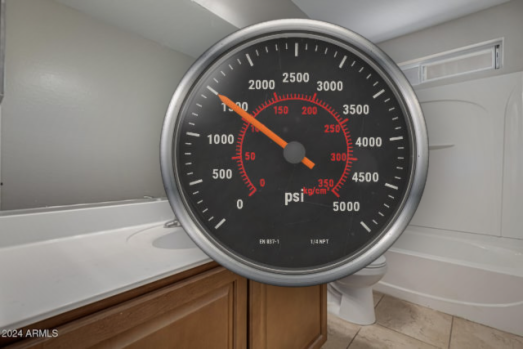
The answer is **1500** psi
